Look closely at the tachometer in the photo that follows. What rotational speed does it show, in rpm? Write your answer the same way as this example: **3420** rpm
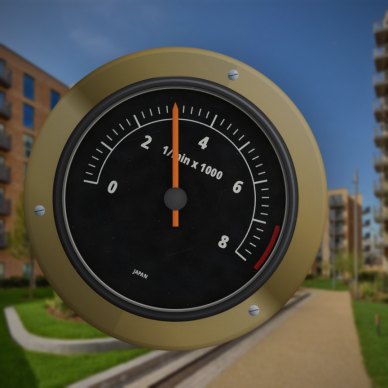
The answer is **3000** rpm
